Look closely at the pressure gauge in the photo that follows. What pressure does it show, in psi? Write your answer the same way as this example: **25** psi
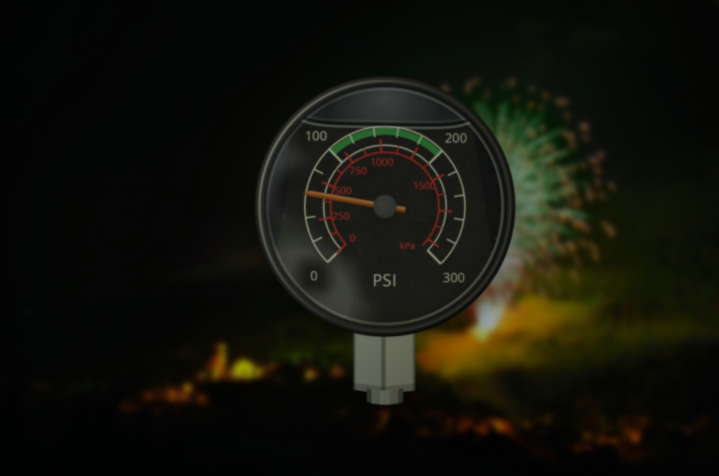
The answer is **60** psi
